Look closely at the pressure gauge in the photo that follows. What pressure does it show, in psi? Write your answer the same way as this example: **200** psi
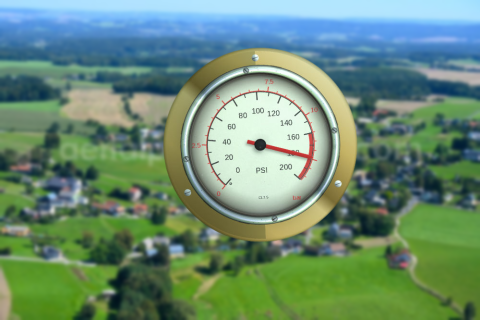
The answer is **180** psi
